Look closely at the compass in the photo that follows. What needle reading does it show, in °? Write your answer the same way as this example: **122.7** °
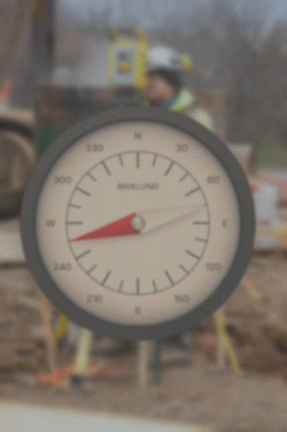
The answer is **255** °
